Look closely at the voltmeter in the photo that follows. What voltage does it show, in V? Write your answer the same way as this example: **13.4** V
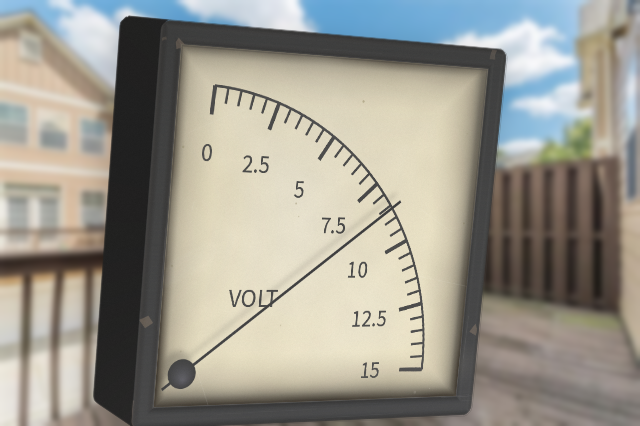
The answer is **8.5** V
